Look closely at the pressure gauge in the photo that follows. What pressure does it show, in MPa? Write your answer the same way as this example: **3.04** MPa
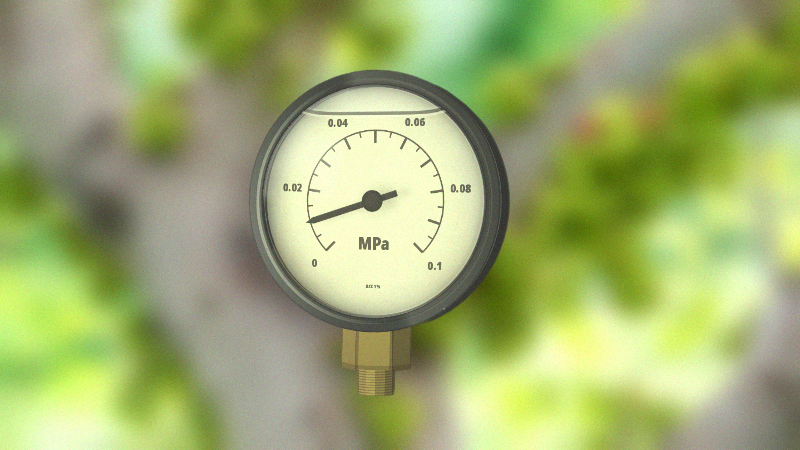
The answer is **0.01** MPa
